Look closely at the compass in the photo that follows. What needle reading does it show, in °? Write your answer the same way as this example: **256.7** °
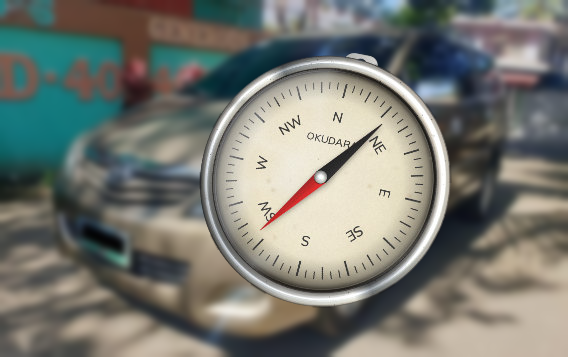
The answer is **215** °
